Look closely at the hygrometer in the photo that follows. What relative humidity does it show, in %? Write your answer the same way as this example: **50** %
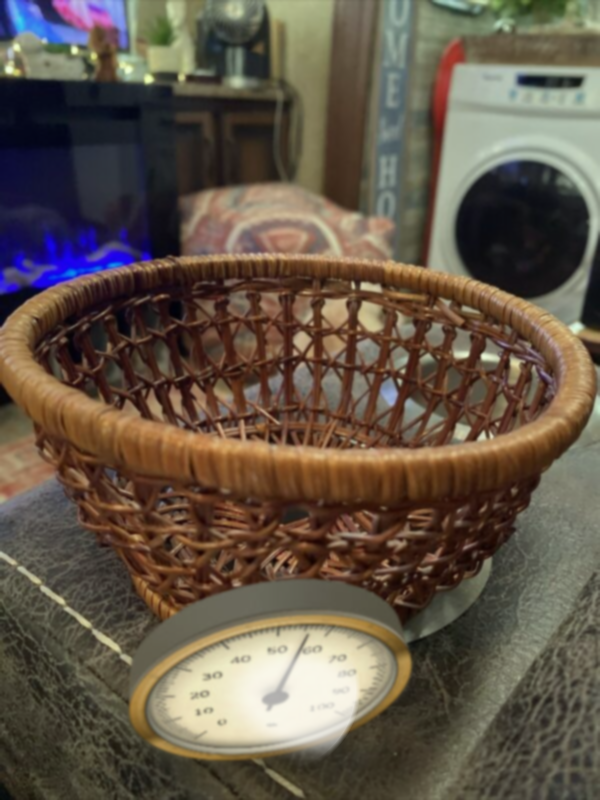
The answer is **55** %
